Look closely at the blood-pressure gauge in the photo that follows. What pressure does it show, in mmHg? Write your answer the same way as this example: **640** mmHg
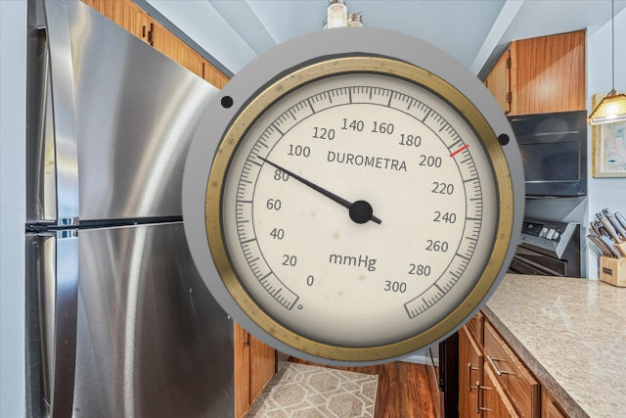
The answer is **84** mmHg
